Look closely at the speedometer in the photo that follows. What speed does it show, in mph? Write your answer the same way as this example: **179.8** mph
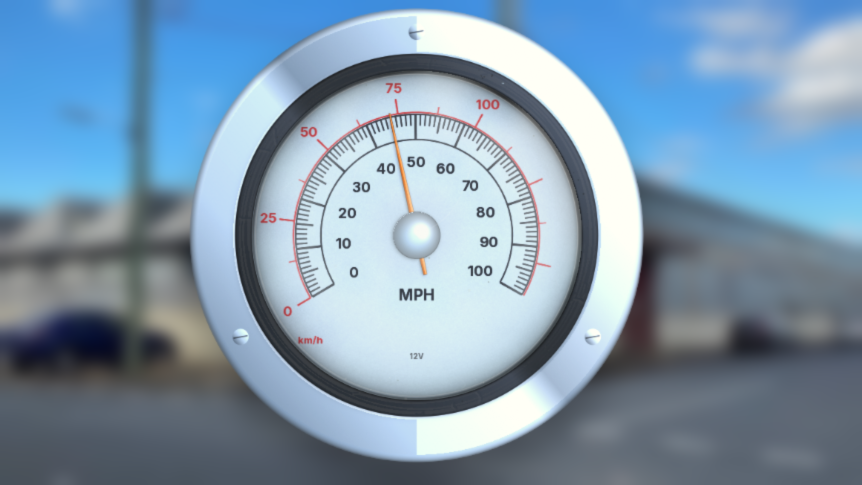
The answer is **45** mph
